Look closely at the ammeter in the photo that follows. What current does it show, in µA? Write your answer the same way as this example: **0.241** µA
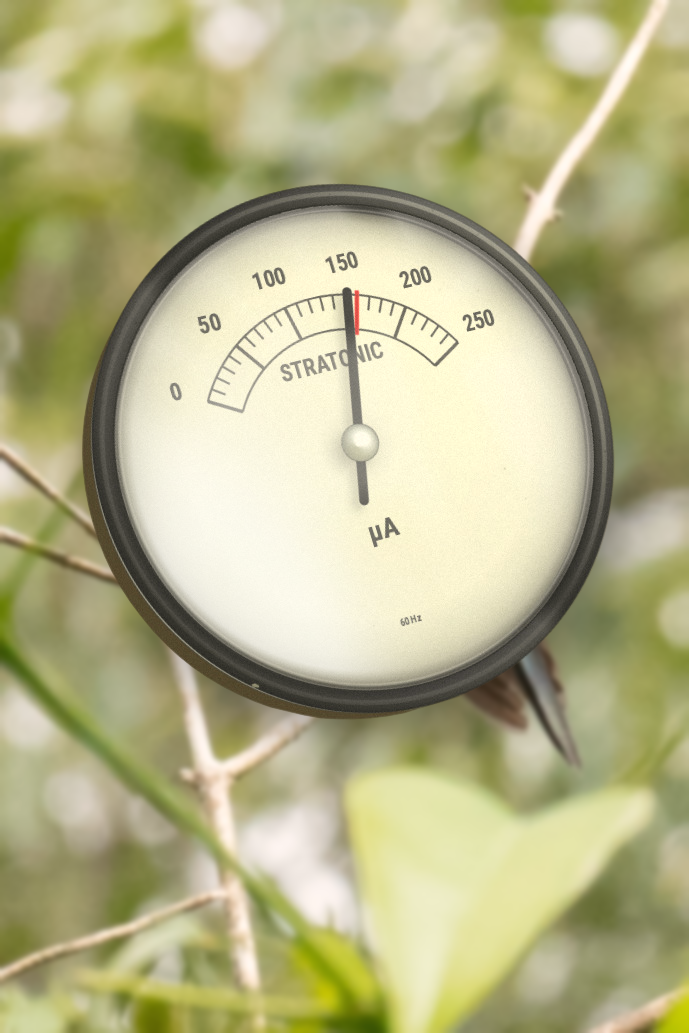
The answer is **150** µA
